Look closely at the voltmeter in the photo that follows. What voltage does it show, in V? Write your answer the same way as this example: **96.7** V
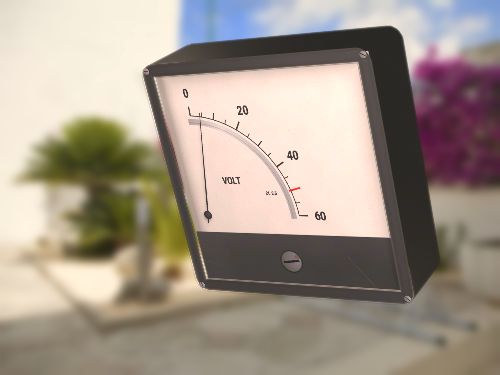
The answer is **5** V
